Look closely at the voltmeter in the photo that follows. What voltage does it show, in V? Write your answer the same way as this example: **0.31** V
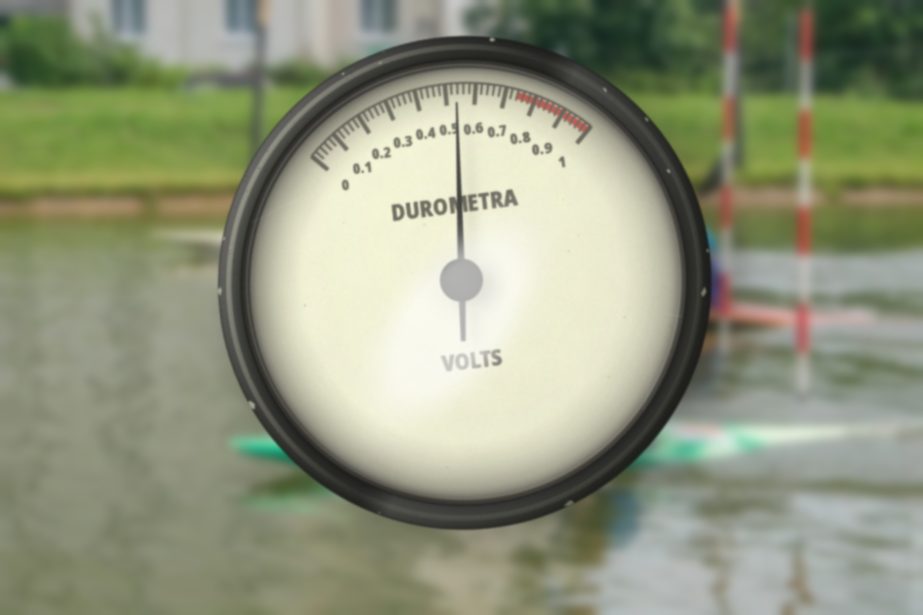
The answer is **0.54** V
